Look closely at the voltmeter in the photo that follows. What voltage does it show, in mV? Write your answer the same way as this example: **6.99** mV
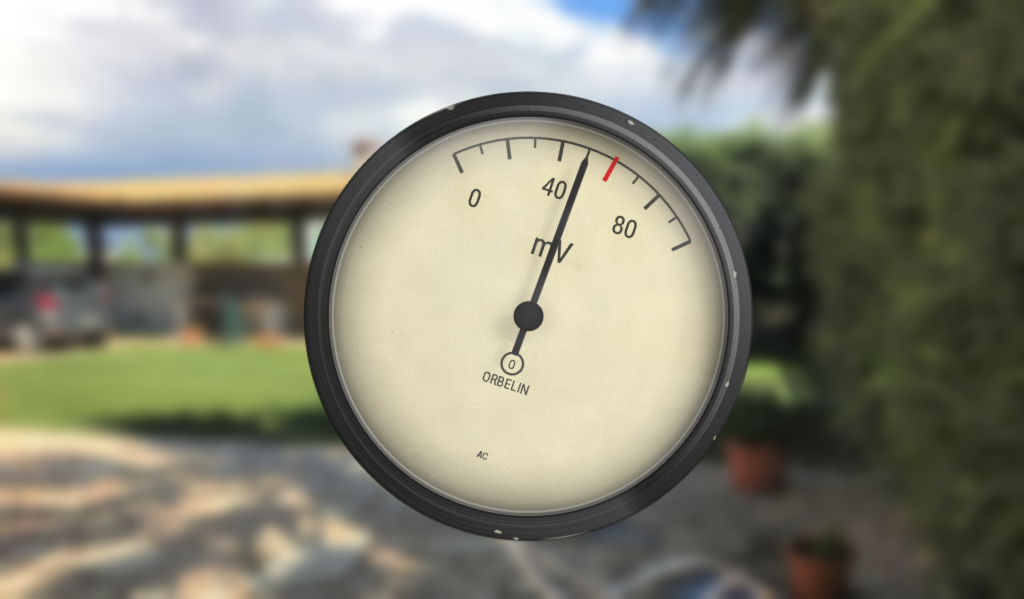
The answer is **50** mV
